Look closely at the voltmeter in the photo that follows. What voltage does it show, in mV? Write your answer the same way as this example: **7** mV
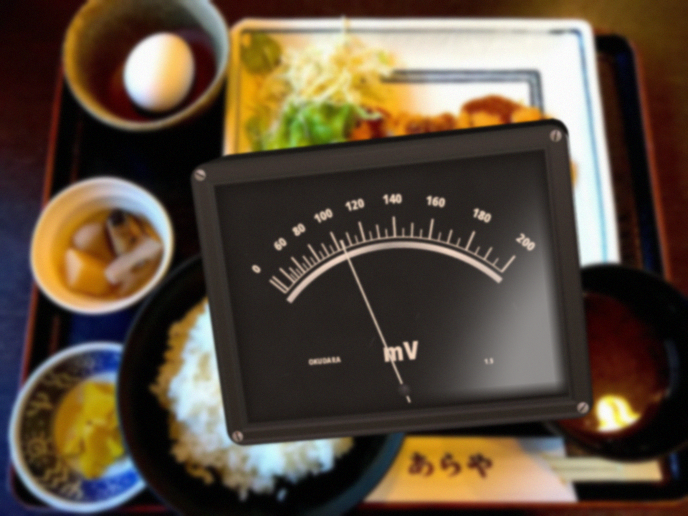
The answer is **105** mV
